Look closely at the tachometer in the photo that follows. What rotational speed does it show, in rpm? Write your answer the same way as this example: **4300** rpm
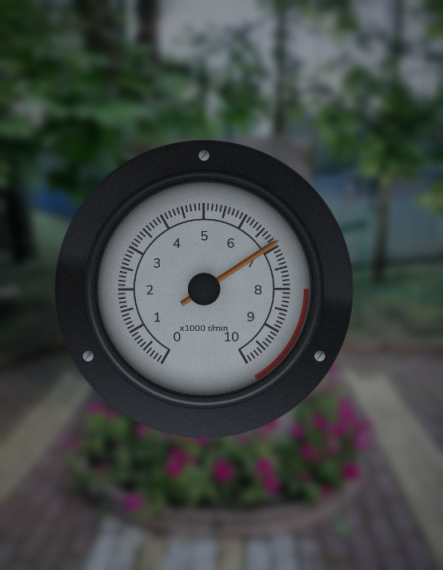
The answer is **6900** rpm
